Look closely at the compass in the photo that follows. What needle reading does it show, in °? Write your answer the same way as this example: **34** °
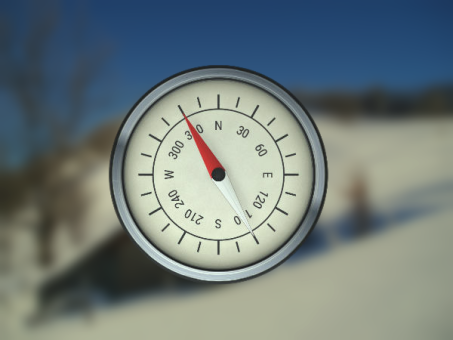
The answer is **330** °
